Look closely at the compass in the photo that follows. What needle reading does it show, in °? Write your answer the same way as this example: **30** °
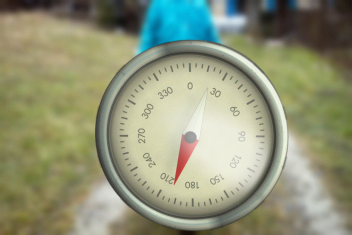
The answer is **200** °
